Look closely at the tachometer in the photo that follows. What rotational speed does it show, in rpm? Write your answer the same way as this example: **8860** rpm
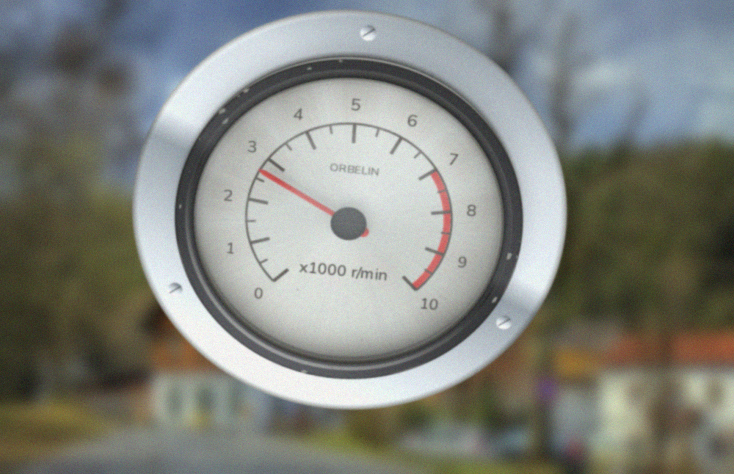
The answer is **2750** rpm
